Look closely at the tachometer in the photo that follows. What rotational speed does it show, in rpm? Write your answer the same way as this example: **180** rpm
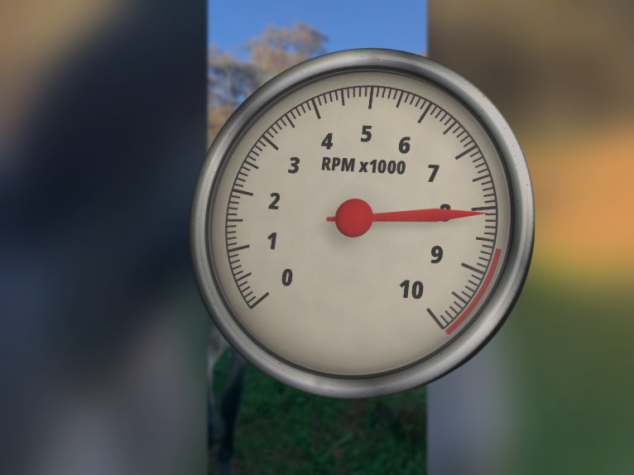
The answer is **8100** rpm
